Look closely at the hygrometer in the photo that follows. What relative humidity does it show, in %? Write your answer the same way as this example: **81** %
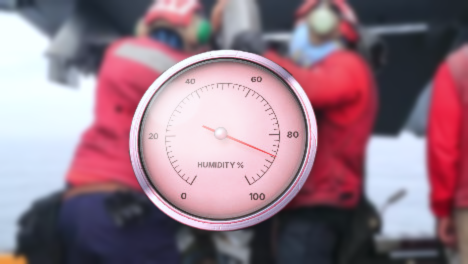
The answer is **88** %
